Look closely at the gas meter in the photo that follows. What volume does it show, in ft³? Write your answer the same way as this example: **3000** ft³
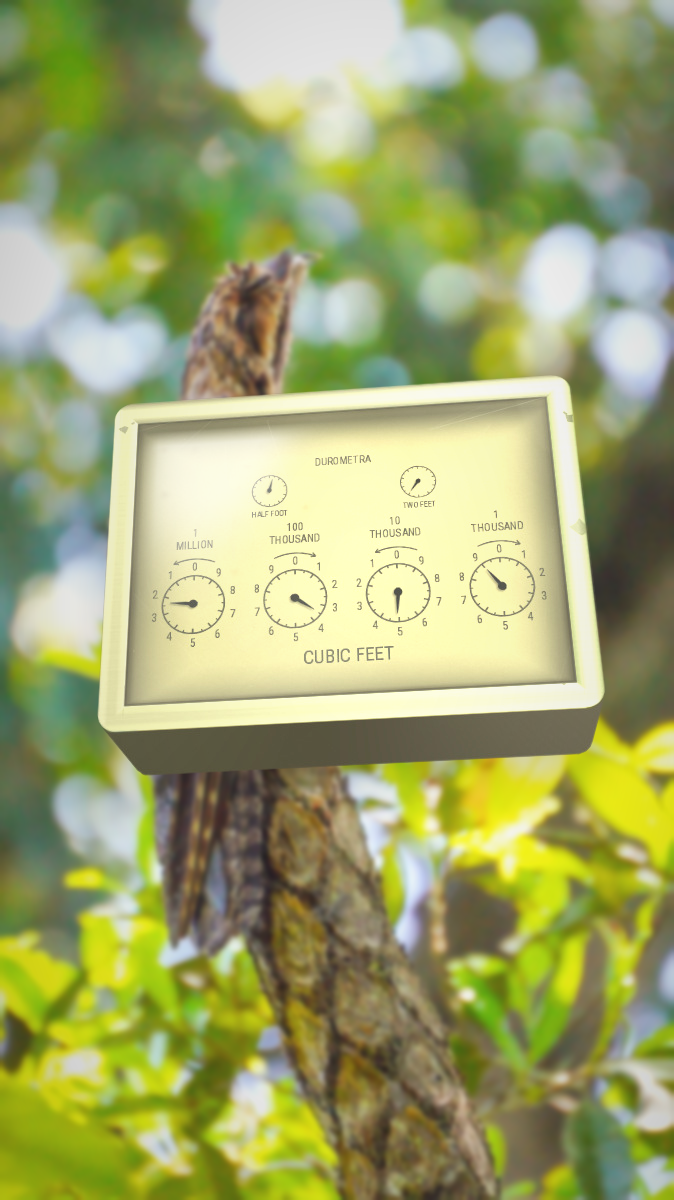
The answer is **234900** ft³
